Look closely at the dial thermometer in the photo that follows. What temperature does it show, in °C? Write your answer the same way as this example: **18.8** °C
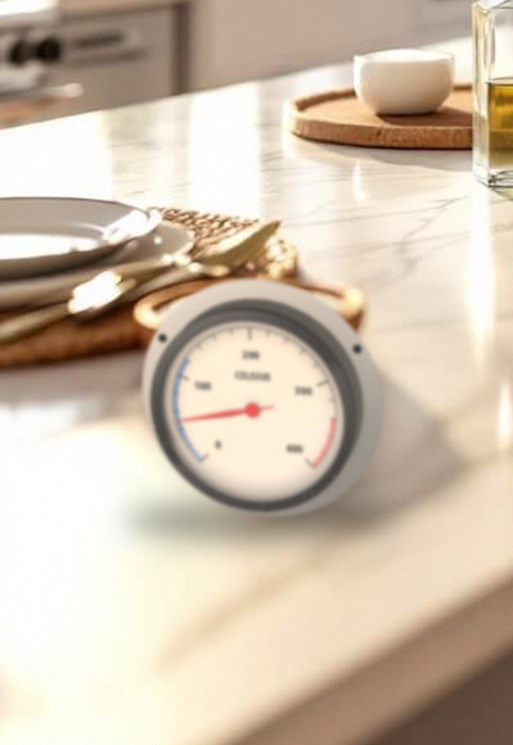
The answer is **50** °C
